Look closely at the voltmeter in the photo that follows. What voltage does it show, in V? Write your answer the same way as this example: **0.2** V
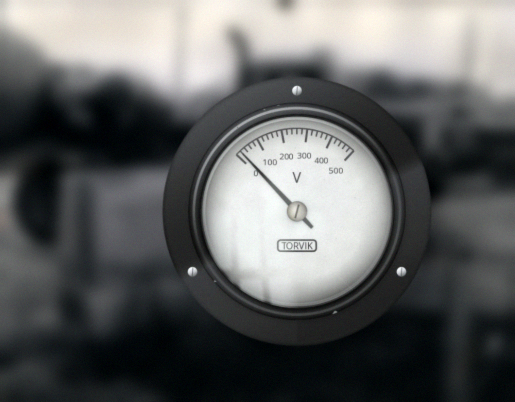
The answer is **20** V
